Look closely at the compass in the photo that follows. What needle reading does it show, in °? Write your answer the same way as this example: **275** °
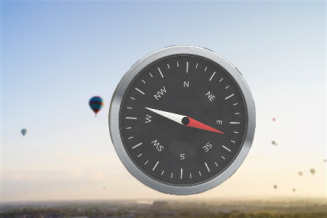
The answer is **105** °
